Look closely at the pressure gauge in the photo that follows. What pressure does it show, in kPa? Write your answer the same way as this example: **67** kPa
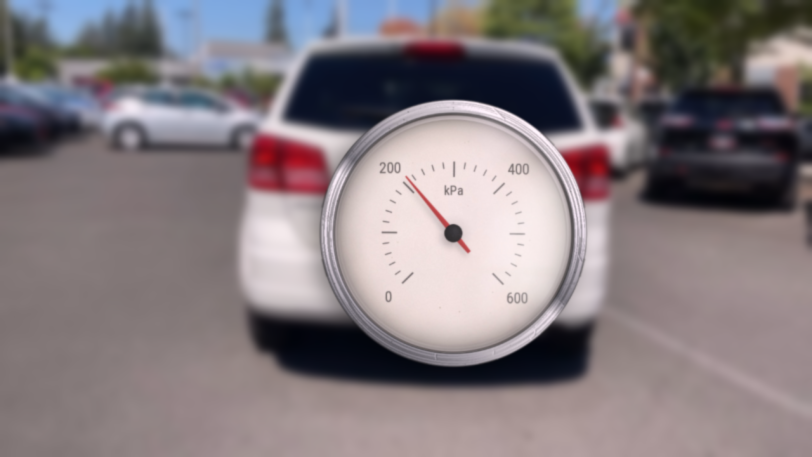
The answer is **210** kPa
